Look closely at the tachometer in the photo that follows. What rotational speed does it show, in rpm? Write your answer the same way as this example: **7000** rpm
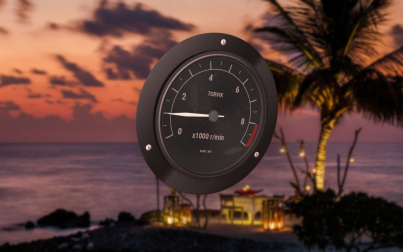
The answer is **1000** rpm
